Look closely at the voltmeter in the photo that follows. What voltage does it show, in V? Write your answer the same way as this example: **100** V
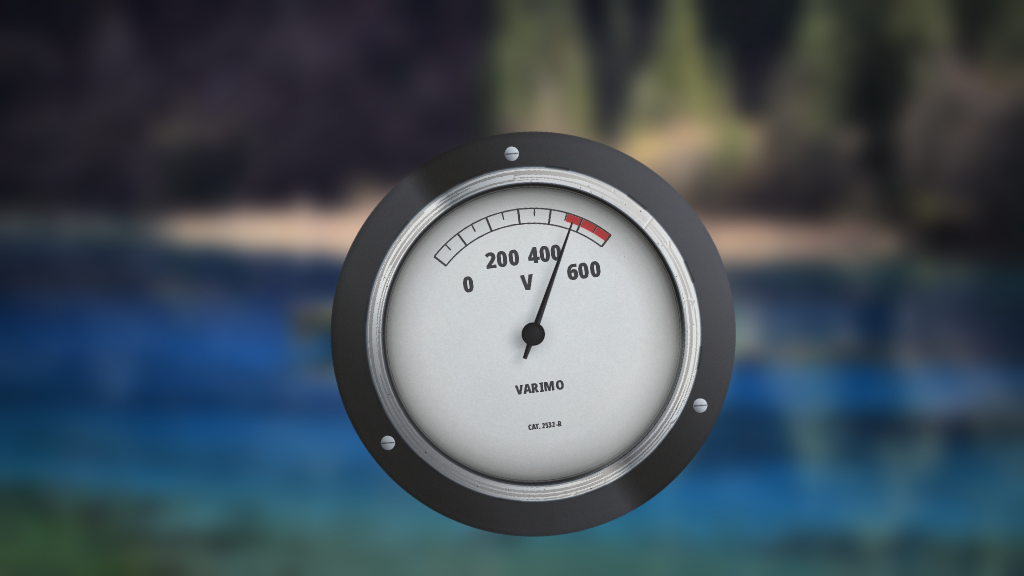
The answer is **475** V
